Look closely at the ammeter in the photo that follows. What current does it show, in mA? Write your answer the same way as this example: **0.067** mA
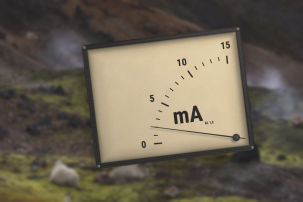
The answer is **2** mA
